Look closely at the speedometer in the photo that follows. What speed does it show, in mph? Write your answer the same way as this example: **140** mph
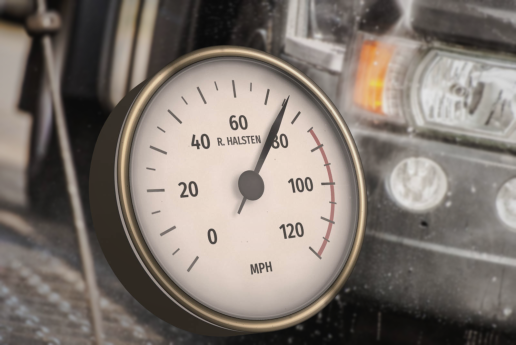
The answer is **75** mph
